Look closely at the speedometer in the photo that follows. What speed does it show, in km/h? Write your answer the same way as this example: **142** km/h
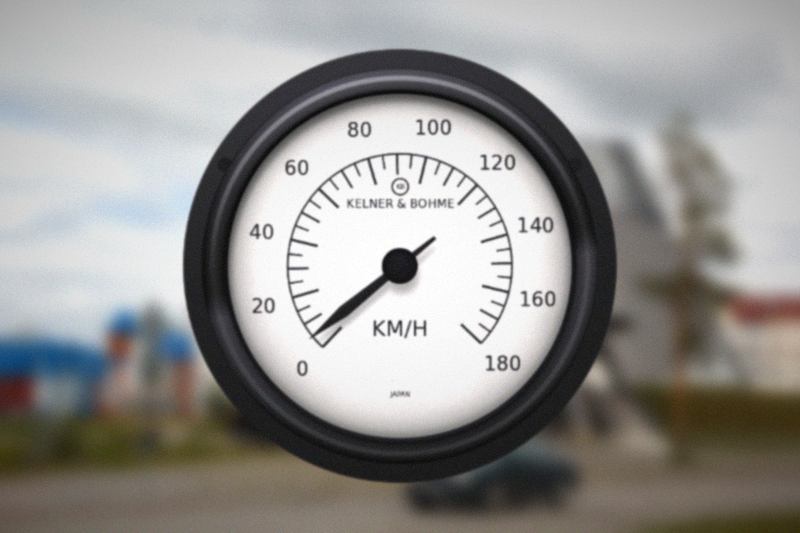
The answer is **5** km/h
